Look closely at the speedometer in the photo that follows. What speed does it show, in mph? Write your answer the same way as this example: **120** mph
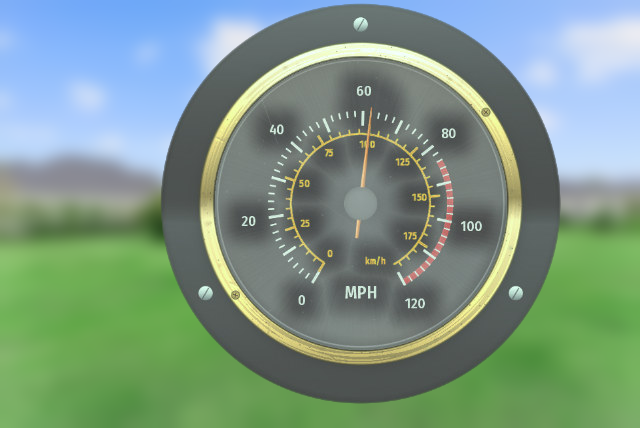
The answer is **62** mph
